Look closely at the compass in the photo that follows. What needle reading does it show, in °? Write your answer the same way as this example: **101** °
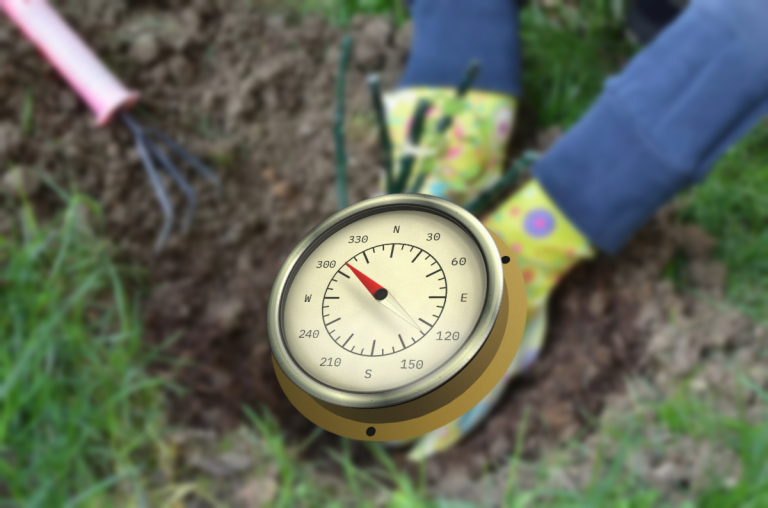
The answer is **310** °
